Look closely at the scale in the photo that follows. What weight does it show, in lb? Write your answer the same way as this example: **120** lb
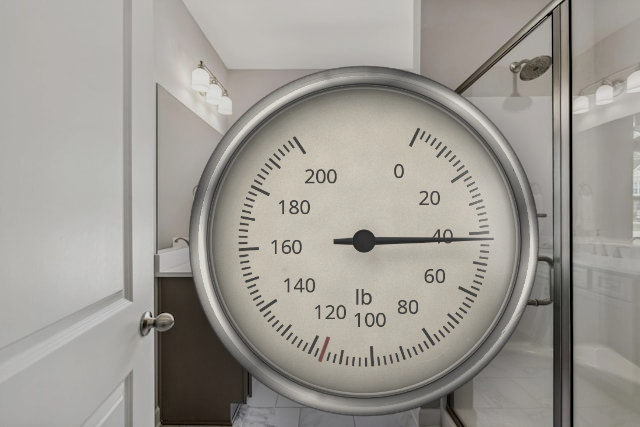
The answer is **42** lb
